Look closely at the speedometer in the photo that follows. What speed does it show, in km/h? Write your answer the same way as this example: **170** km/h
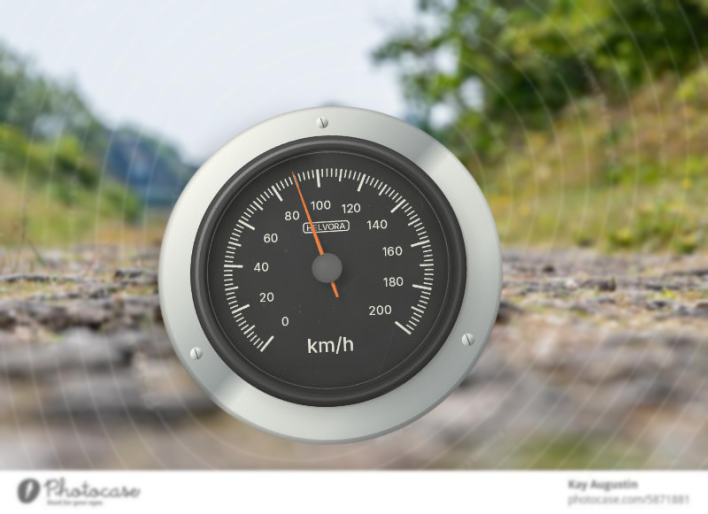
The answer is **90** km/h
